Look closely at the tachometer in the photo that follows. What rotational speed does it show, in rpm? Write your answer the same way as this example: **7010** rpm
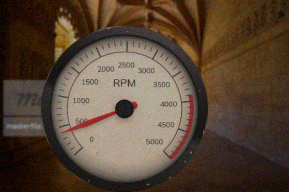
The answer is **400** rpm
